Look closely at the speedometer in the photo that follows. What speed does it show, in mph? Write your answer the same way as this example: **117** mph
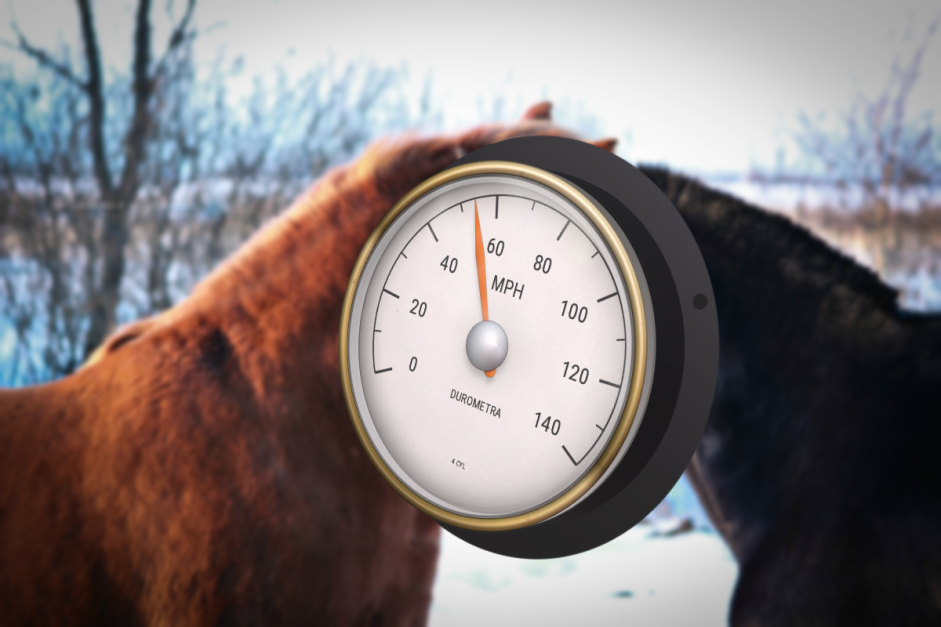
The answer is **55** mph
